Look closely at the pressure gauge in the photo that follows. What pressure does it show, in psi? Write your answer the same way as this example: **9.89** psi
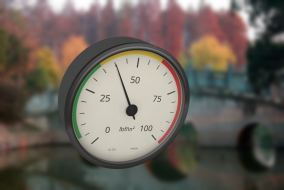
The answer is **40** psi
